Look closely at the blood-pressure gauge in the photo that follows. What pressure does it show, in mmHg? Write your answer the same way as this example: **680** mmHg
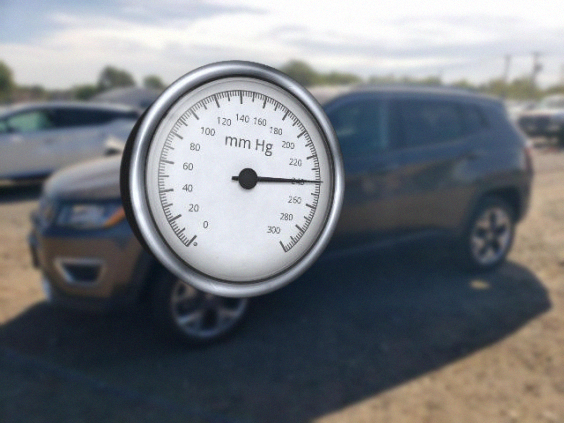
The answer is **240** mmHg
